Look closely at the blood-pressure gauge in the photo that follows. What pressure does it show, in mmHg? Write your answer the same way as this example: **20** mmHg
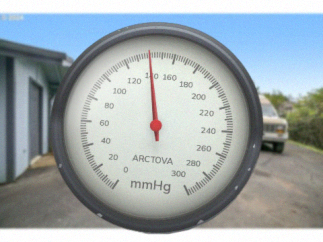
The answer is **140** mmHg
